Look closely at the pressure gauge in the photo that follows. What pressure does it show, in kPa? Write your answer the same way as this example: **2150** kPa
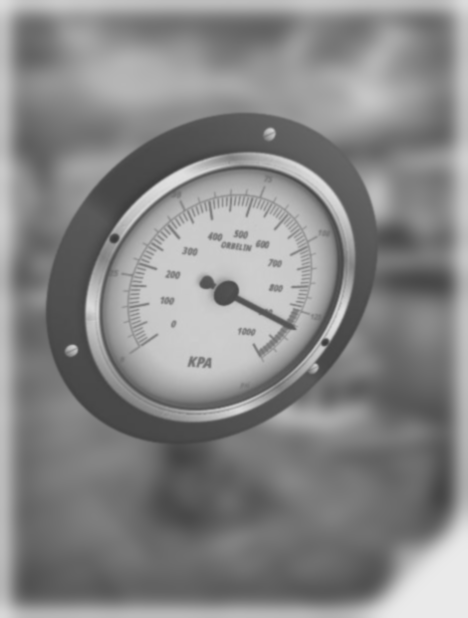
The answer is **900** kPa
